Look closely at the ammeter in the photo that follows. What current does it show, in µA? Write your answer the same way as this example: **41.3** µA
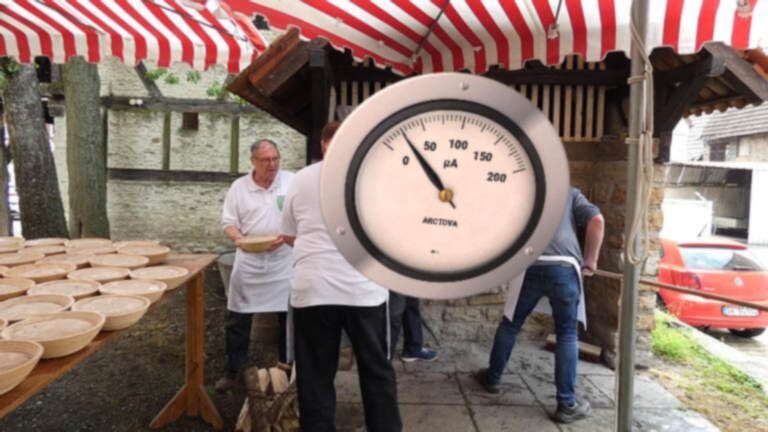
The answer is **25** µA
